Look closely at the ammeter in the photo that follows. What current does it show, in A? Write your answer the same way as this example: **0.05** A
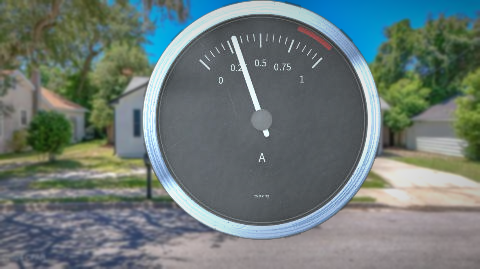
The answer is **0.3** A
